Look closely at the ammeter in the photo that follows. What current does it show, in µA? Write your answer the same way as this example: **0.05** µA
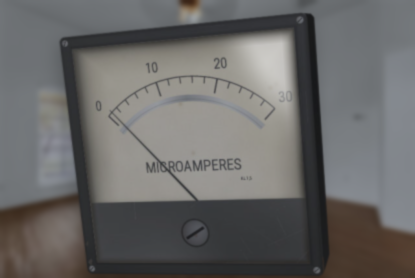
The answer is **1** µA
